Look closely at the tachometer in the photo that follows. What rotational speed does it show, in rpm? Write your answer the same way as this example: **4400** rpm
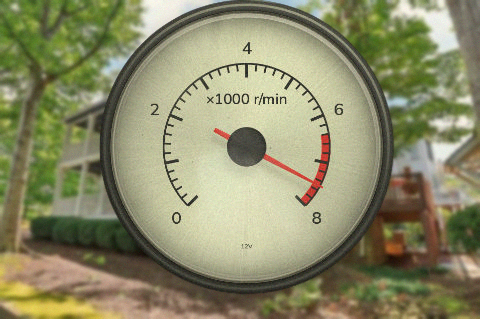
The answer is **7500** rpm
